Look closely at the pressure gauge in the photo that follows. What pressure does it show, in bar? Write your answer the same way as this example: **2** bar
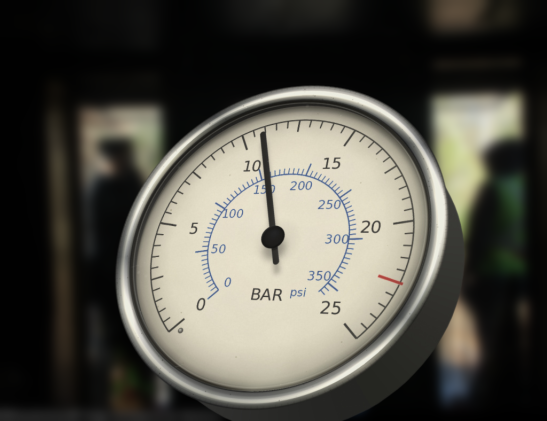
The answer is **11** bar
